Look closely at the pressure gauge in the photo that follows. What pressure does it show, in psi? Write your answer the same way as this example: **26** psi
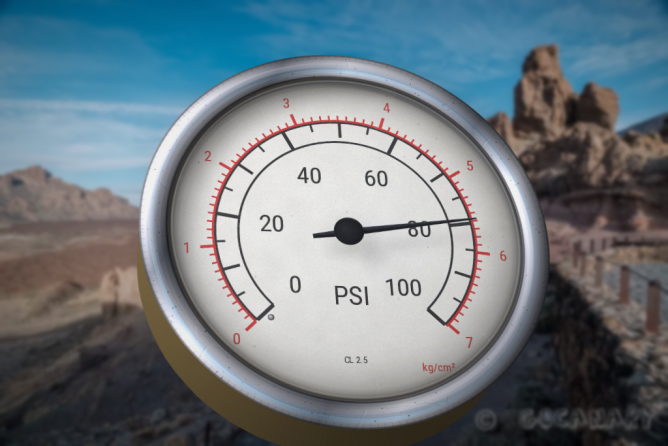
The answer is **80** psi
